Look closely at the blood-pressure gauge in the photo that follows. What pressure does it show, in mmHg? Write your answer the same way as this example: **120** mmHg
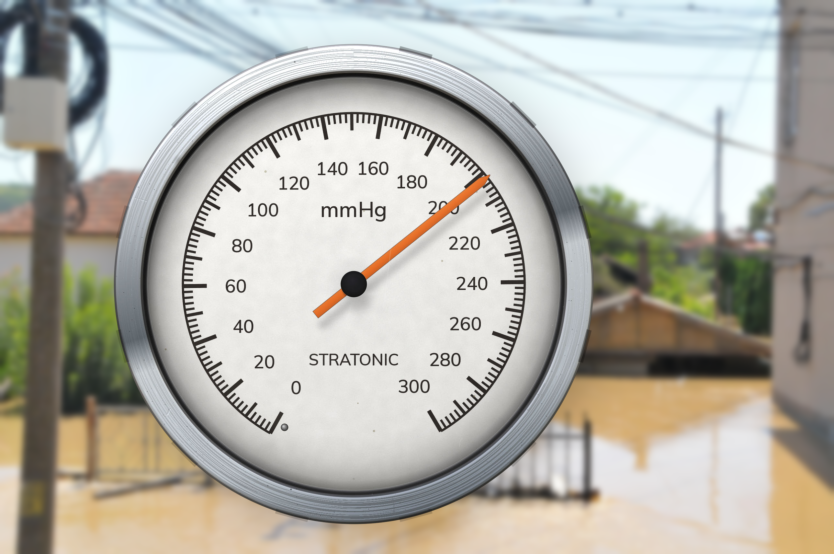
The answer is **202** mmHg
